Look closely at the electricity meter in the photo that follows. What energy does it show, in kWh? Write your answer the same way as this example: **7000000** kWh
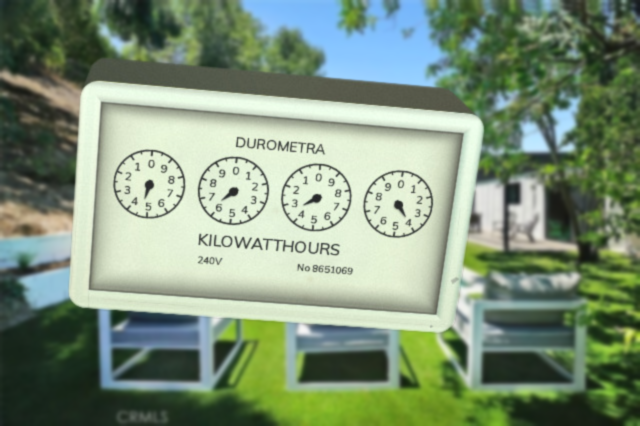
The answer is **4634** kWh
